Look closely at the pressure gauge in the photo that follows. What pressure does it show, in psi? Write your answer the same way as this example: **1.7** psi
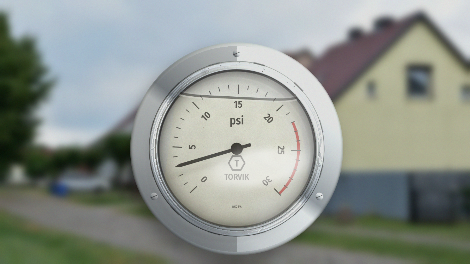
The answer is **3** psi
